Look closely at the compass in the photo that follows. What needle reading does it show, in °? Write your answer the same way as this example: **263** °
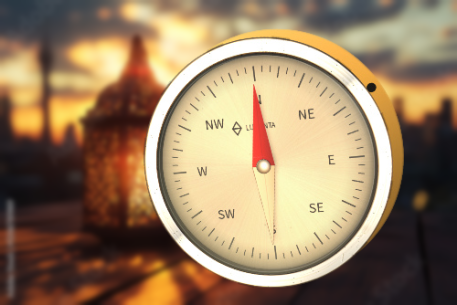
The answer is **0** °
